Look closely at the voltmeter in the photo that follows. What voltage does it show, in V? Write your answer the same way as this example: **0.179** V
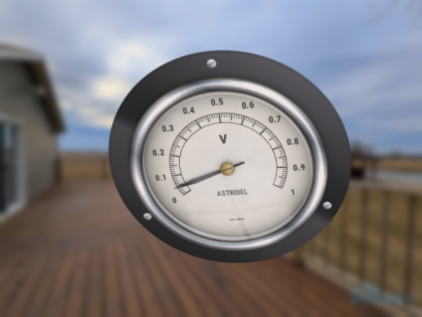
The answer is **0.05** V
